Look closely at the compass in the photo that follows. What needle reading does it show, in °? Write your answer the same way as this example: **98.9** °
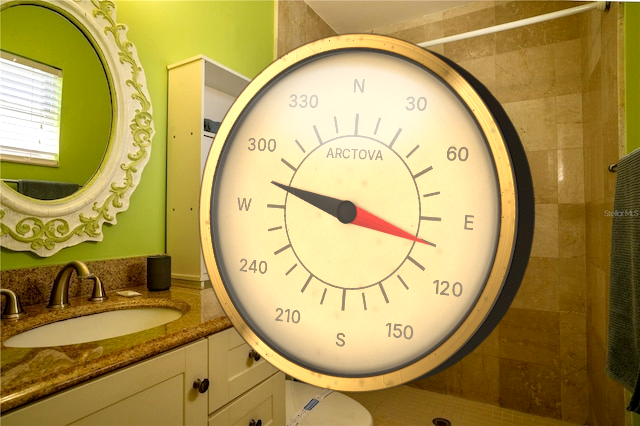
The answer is **105** °
